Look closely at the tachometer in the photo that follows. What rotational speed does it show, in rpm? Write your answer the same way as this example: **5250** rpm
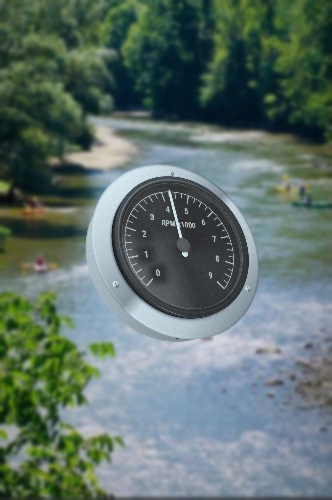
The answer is **4250** rpm
